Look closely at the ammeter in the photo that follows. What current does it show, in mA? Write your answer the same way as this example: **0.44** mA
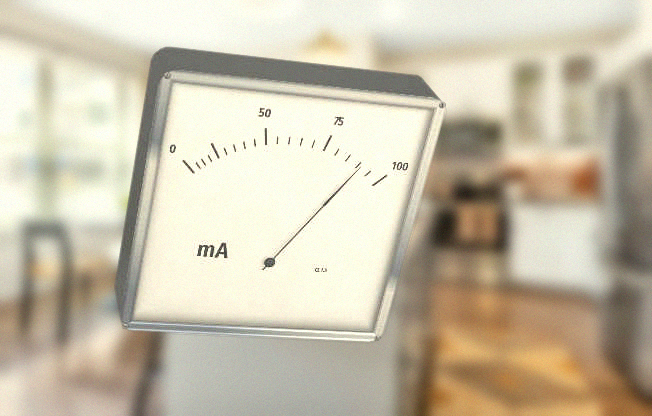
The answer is **90** mA
